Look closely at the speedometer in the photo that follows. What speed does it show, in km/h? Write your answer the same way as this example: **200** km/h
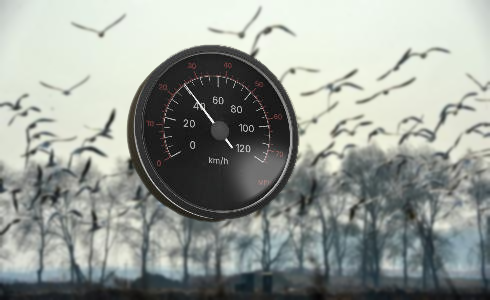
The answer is **40** km/h
